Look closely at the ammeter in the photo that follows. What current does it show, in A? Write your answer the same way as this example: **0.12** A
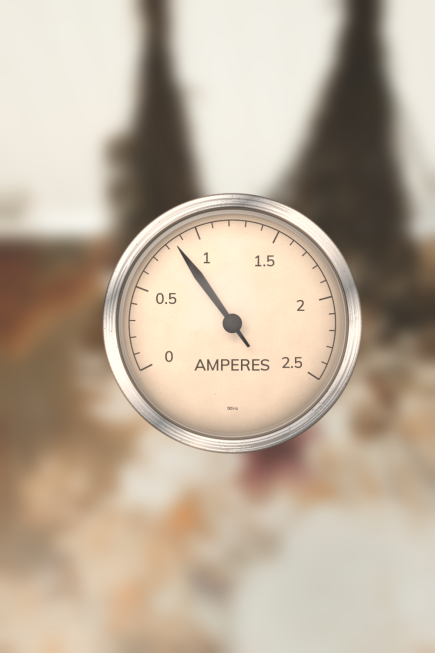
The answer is **0.85** A
